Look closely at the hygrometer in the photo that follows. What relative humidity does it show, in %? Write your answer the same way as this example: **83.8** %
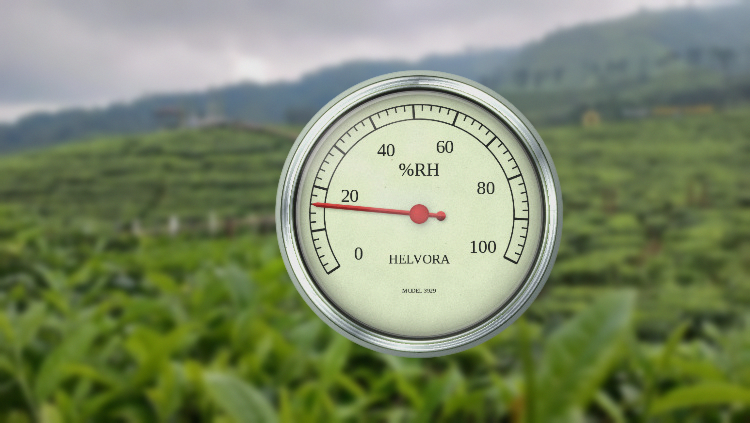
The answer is **16** %
